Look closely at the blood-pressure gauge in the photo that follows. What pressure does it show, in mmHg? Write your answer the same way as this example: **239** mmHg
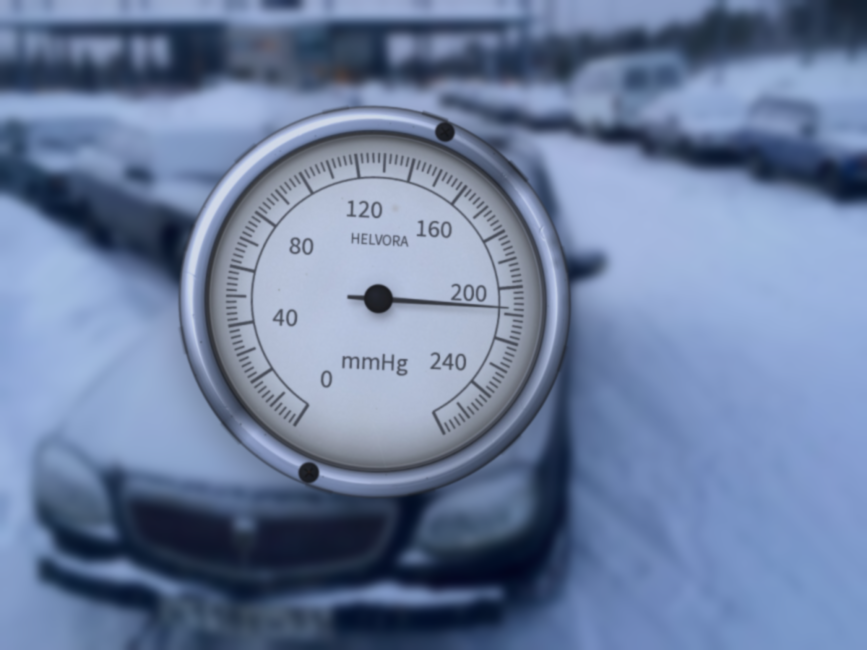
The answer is **208** mmHg
